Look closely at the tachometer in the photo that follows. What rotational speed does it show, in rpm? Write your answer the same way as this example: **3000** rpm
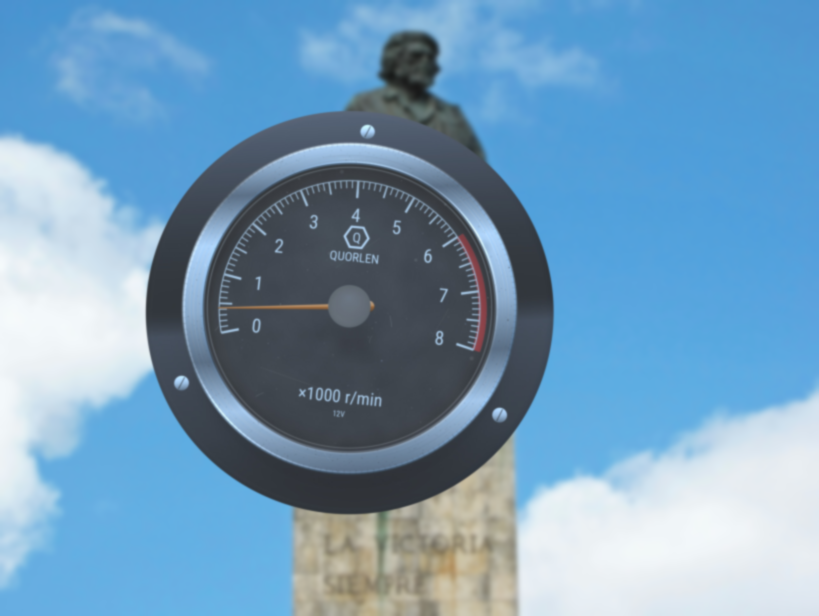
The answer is **400** rpm
